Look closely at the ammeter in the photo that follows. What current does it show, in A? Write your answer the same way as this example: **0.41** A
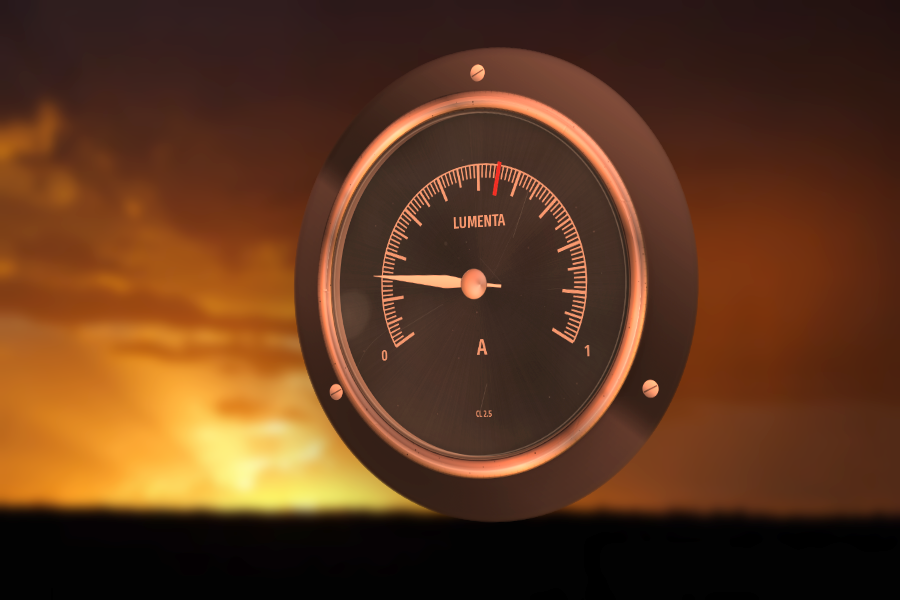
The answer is **0.15** A
